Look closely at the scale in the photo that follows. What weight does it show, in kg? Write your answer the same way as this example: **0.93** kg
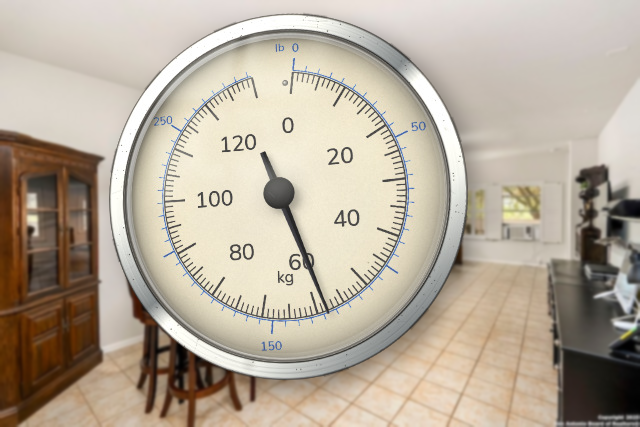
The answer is **58** kg
